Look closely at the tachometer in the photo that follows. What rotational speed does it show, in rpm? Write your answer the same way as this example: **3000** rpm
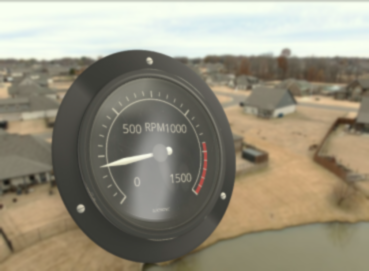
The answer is **200** rpm
